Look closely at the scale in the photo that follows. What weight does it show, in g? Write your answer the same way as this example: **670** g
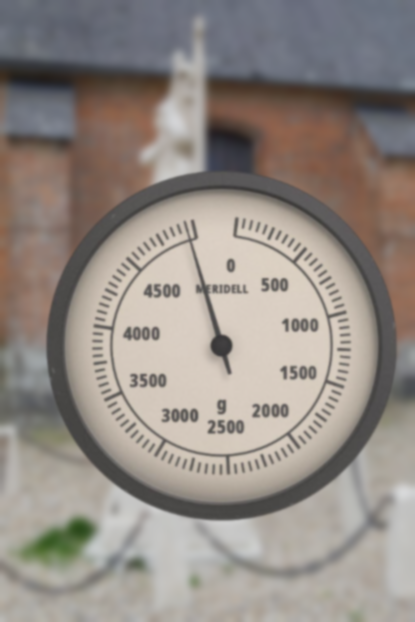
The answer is **4950** g
